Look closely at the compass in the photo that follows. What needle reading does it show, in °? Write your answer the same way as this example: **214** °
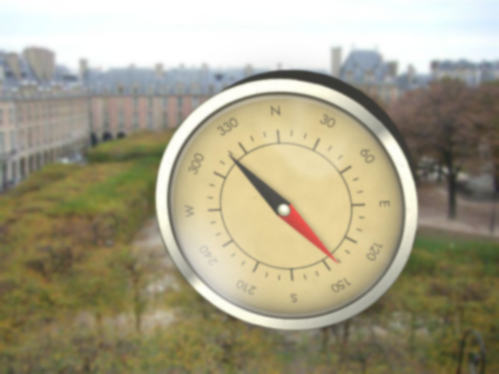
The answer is **140** °
